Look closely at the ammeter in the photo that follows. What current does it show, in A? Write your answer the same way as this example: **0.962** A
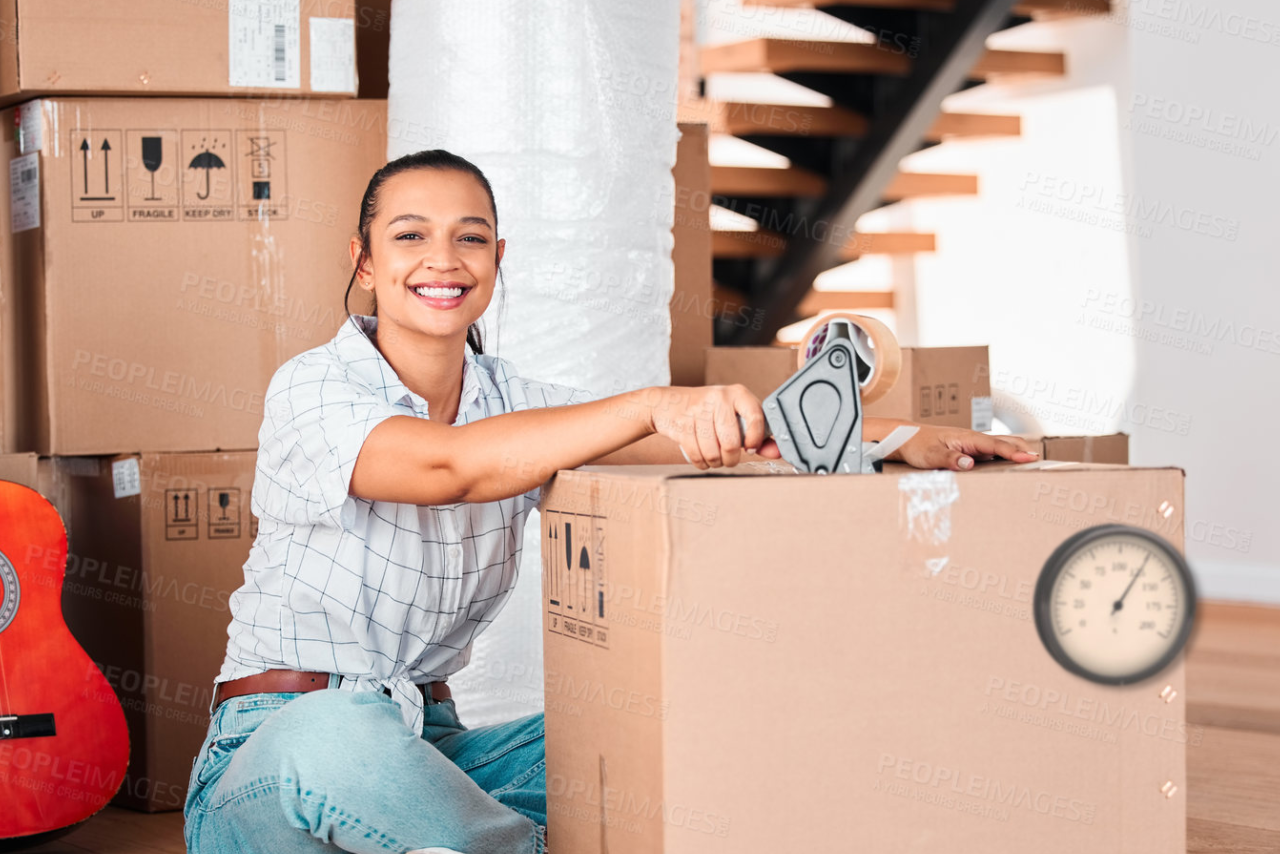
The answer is **125** A
